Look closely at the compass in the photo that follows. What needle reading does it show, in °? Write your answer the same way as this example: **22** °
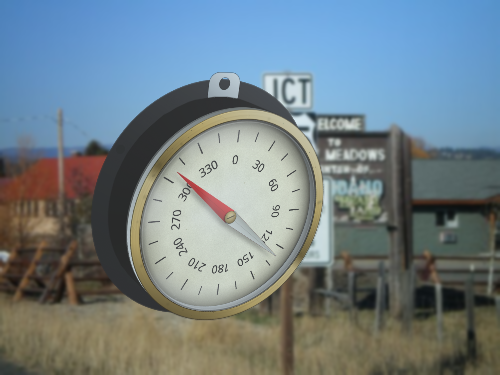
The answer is **307.5** °
